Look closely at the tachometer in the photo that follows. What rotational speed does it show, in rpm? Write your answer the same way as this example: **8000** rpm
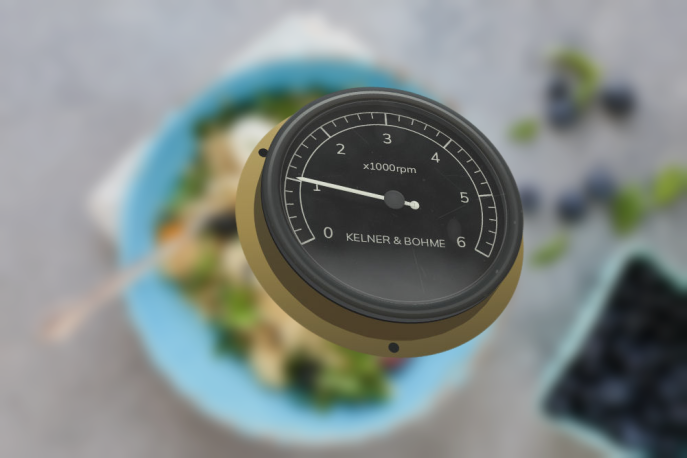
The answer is **1000** rpm
